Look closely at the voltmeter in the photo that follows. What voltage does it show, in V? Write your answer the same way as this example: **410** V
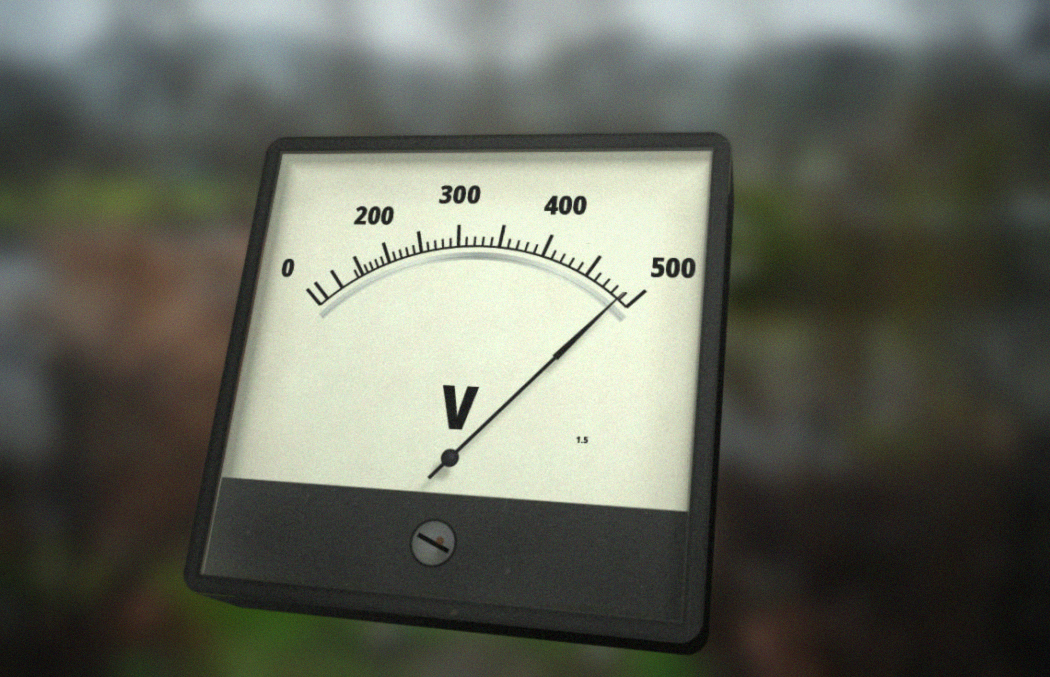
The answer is **490** V
